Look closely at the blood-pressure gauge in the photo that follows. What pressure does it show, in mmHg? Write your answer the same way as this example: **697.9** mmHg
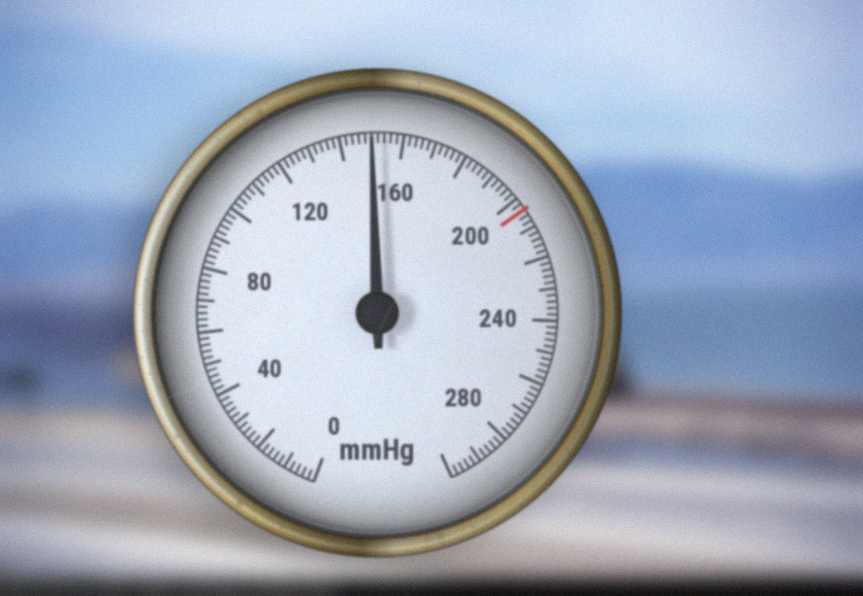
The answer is **150** mmHg
